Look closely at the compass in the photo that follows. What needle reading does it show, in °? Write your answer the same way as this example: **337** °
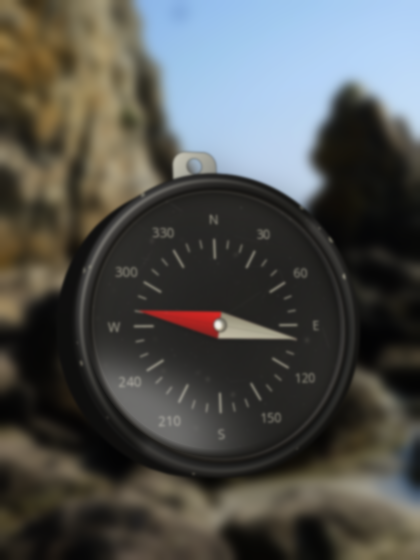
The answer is **280** °
